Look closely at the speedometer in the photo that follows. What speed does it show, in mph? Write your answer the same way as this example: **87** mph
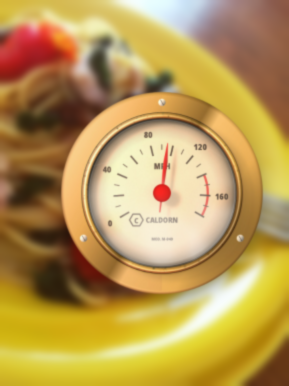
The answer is **95** mph
